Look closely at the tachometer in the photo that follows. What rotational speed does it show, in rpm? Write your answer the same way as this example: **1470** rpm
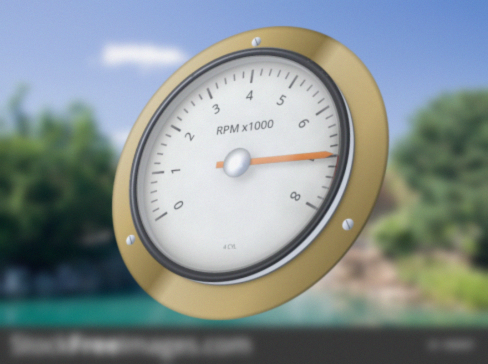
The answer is **7000** rpm
